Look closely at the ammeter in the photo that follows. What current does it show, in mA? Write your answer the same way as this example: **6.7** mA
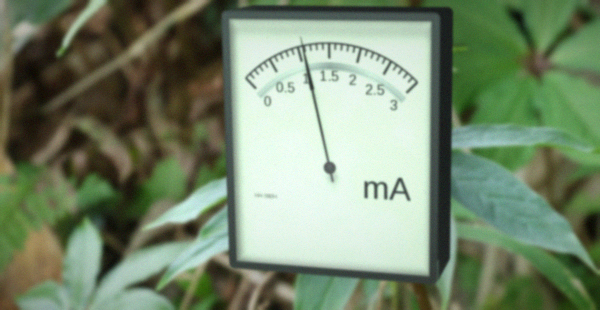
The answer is **1.1** mA
